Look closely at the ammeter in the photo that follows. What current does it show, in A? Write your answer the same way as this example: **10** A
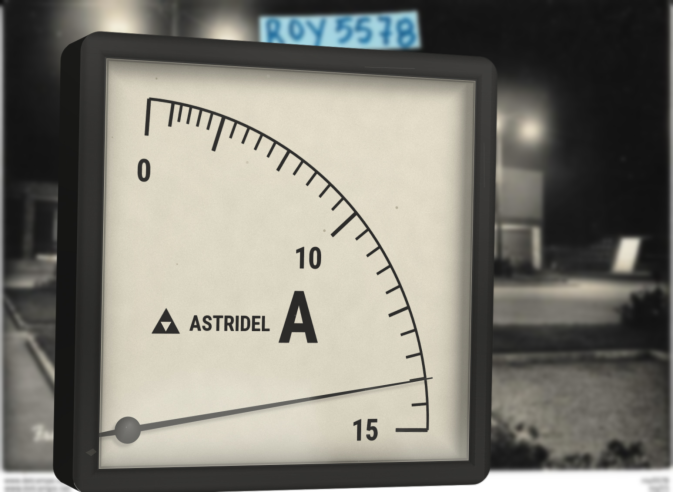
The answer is **14** A
